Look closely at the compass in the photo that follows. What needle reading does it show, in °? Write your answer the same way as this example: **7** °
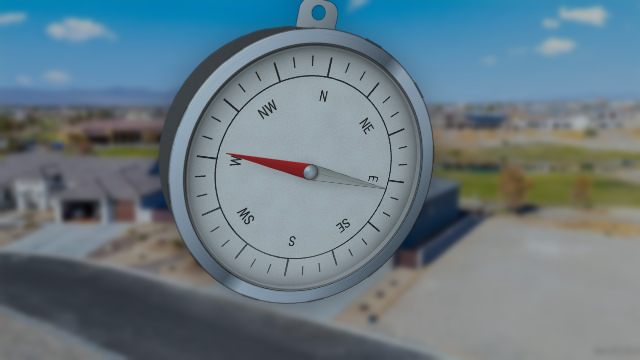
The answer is **275** °
